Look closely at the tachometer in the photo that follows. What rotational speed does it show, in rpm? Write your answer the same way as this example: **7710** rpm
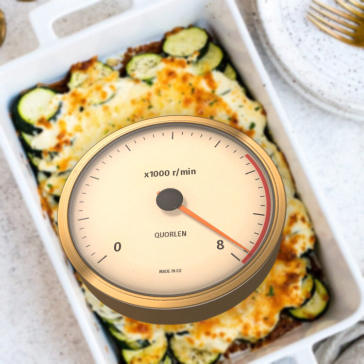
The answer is **7800** rpm
